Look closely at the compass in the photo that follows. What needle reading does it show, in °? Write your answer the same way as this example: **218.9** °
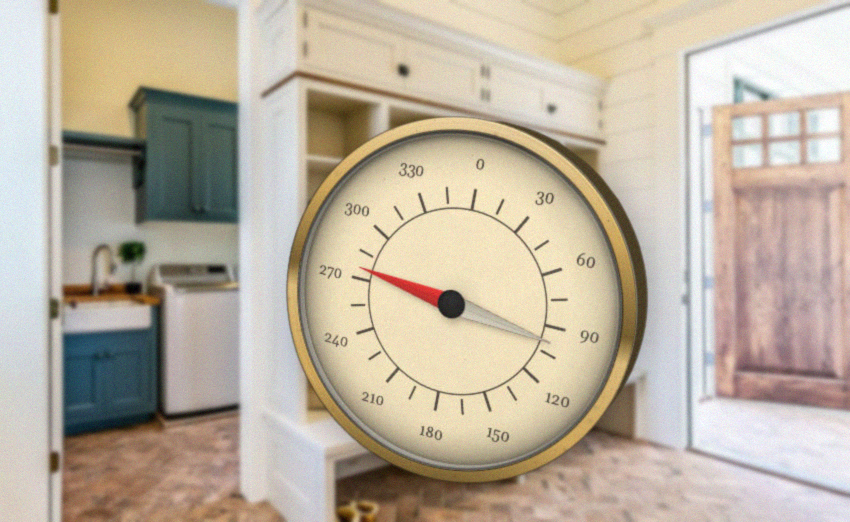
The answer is **277.5** °
